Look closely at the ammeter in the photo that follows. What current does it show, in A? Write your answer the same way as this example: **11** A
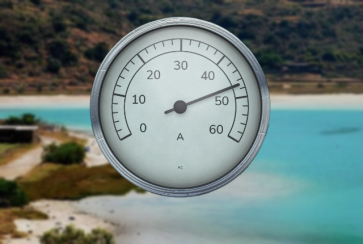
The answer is **47** A
